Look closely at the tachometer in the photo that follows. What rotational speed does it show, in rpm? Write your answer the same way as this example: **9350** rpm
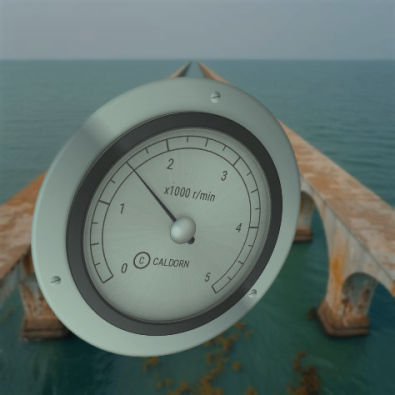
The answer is **1500** rpm
